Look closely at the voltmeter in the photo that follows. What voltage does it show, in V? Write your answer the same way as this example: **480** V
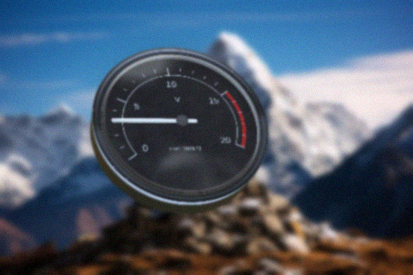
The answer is **3** V
